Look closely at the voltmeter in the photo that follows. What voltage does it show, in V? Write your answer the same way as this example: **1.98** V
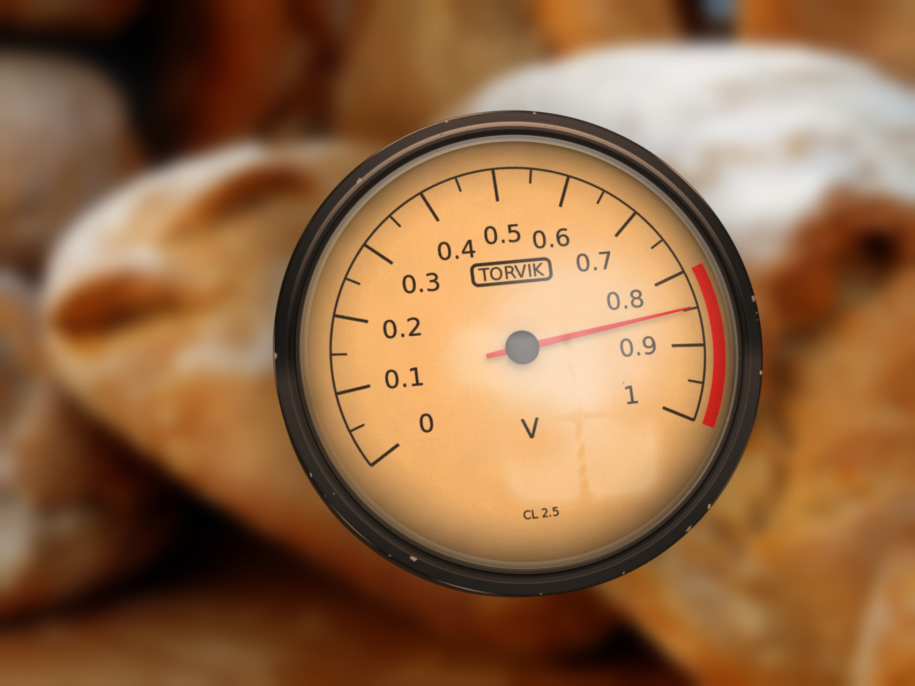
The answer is **0.85** V
